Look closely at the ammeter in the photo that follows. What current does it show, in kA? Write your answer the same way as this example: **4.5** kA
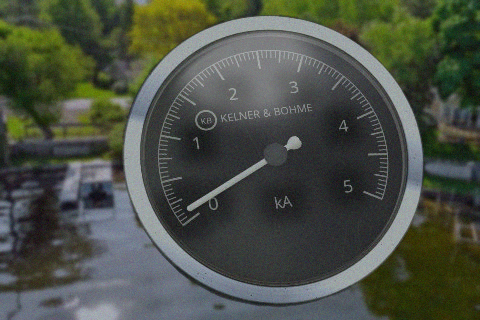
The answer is **0.1** kA
